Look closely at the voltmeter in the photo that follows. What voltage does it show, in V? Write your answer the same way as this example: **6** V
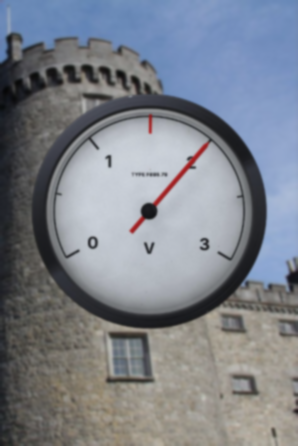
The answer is **2** V
